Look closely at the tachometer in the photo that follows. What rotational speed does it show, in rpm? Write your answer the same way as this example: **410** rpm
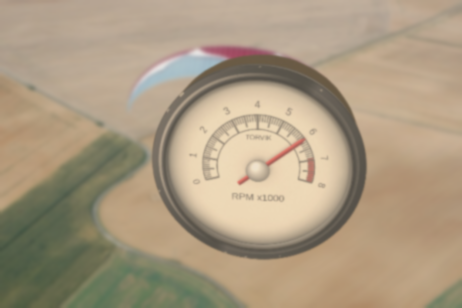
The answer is **6000** rpm
